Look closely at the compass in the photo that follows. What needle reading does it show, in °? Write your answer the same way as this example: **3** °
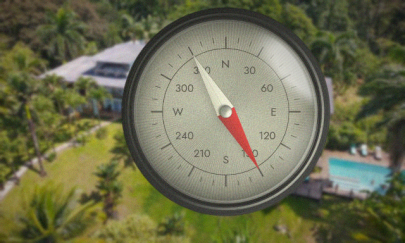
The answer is **150** °
